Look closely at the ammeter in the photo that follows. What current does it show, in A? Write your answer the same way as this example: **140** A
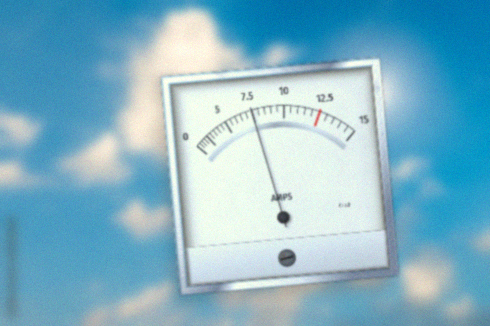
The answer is **7.5** A
